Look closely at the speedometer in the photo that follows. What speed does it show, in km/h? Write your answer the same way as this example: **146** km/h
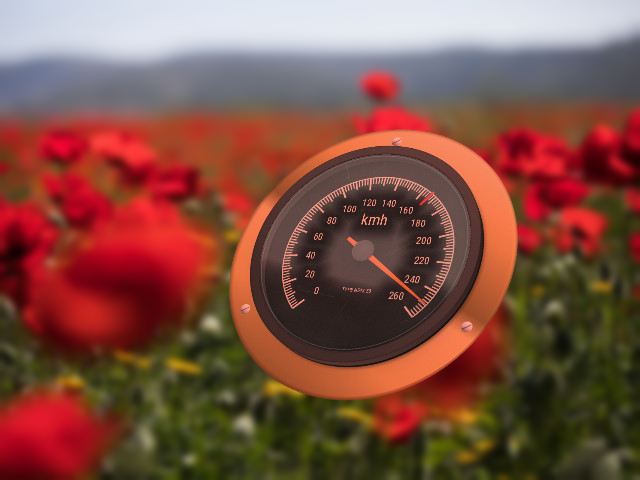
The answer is **250** km/h
